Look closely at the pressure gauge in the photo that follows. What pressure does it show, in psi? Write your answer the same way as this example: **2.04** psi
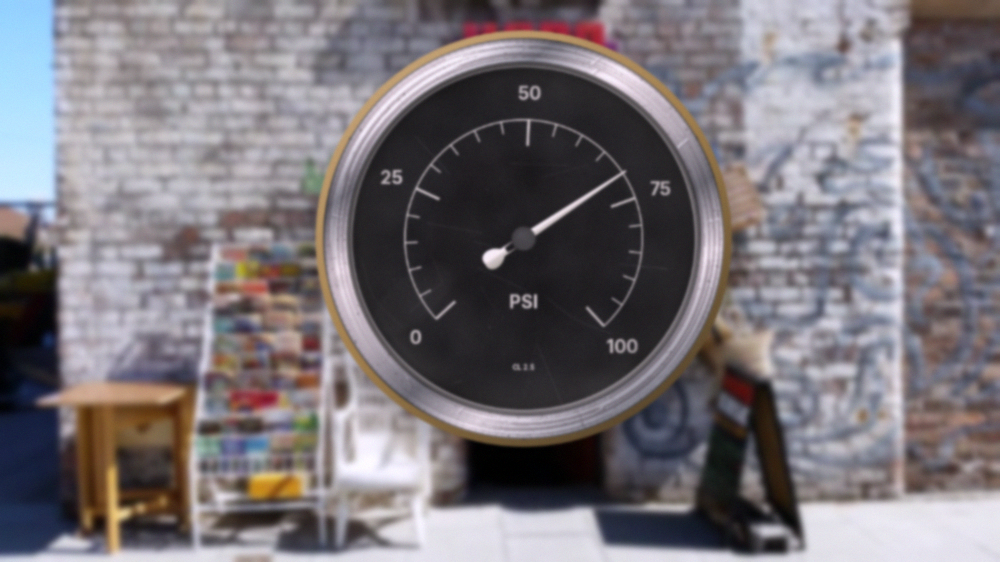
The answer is **70** psi
